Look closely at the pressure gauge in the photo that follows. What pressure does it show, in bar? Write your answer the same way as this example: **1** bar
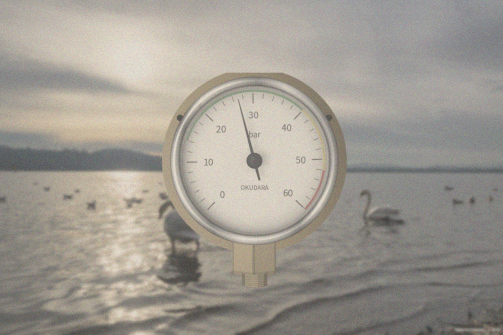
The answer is **27** bar
